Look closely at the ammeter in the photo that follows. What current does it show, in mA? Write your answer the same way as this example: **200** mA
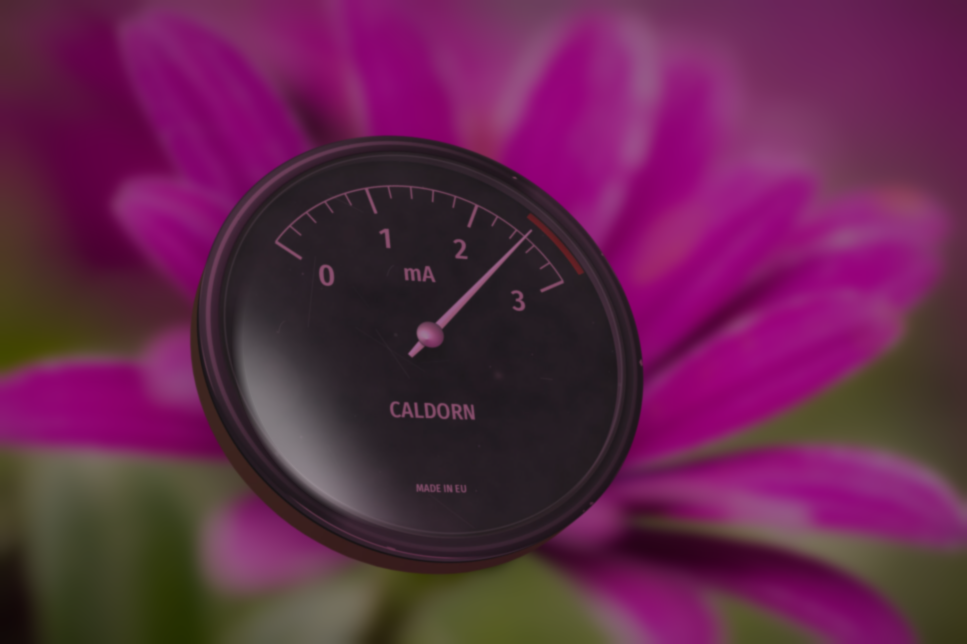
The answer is **2.5** mA
